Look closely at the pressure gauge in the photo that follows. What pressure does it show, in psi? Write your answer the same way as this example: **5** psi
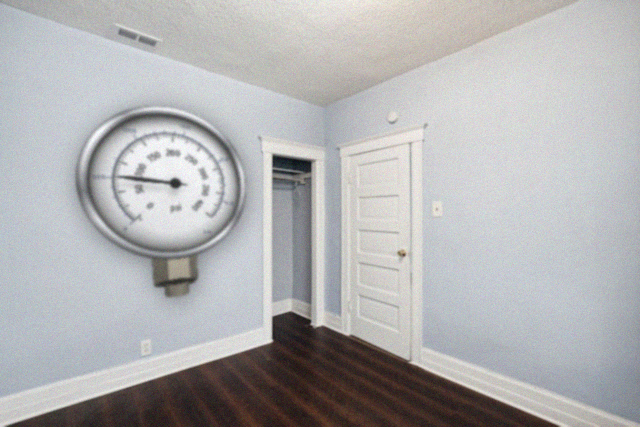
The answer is **75** psi
